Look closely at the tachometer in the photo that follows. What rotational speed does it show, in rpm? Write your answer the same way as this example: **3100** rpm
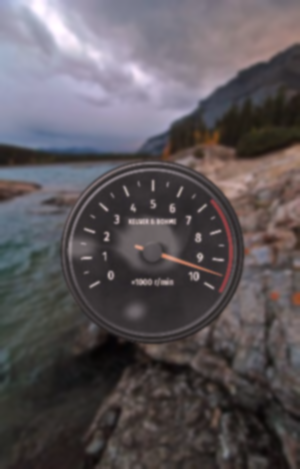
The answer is **9500** rpm
